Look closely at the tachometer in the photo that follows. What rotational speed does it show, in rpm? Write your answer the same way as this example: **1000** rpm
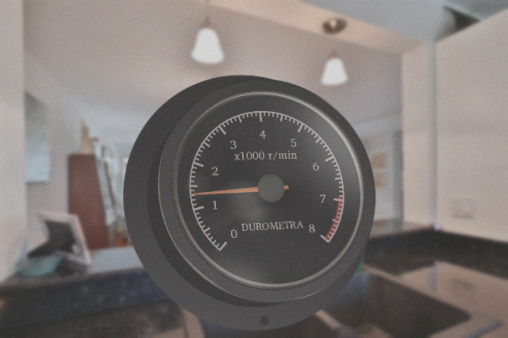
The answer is **1300** rpm
